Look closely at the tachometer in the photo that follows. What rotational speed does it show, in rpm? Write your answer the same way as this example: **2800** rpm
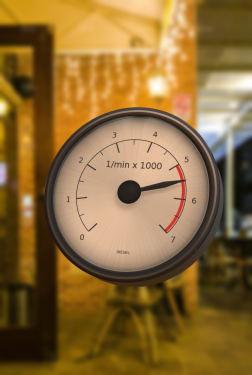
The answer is **5500** rpm
